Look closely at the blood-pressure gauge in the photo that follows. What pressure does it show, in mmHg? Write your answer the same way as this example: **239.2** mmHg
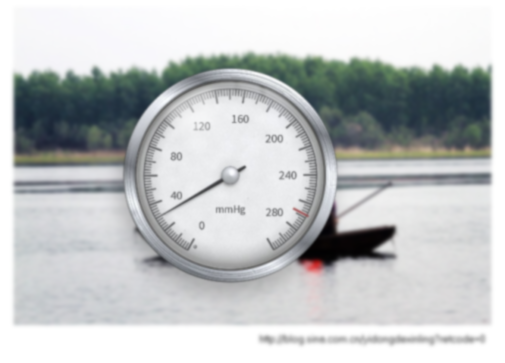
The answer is **30** mmHg
